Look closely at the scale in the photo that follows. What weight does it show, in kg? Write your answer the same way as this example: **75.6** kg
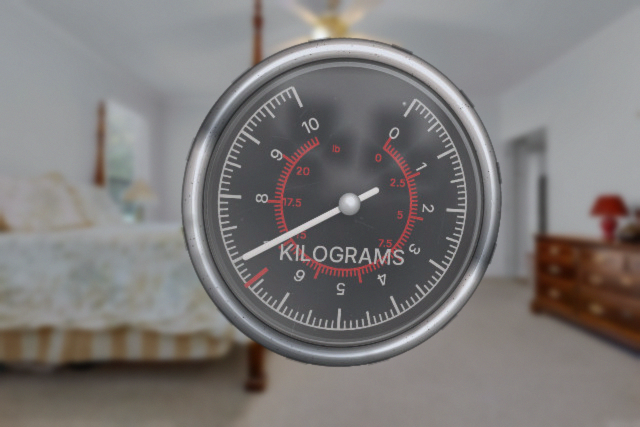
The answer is **7** kg
